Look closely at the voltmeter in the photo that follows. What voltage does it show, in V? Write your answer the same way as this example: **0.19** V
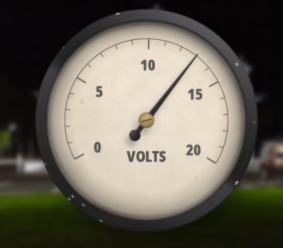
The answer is **13** V
